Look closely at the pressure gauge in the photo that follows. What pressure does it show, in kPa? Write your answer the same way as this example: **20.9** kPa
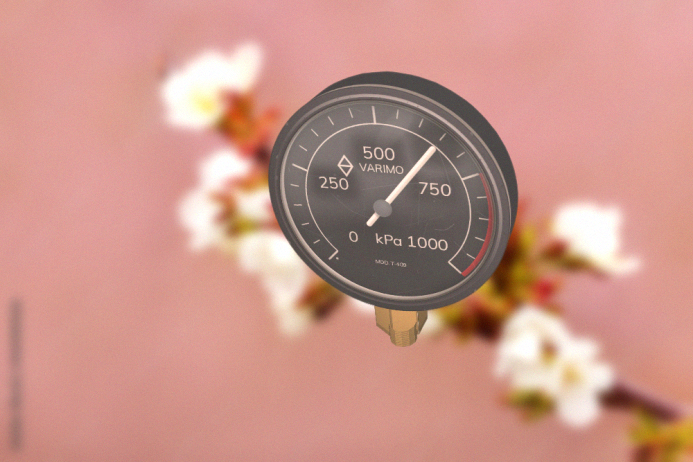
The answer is **650** kPa
